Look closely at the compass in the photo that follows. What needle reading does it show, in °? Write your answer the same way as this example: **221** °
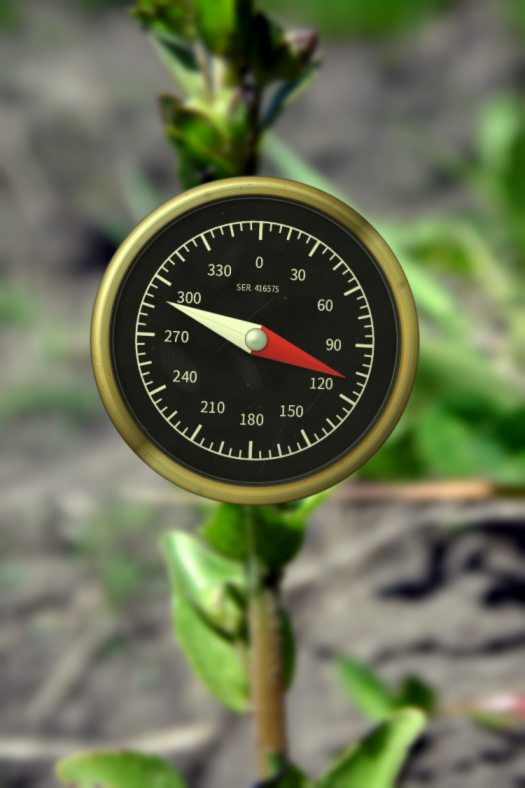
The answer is **110** °
